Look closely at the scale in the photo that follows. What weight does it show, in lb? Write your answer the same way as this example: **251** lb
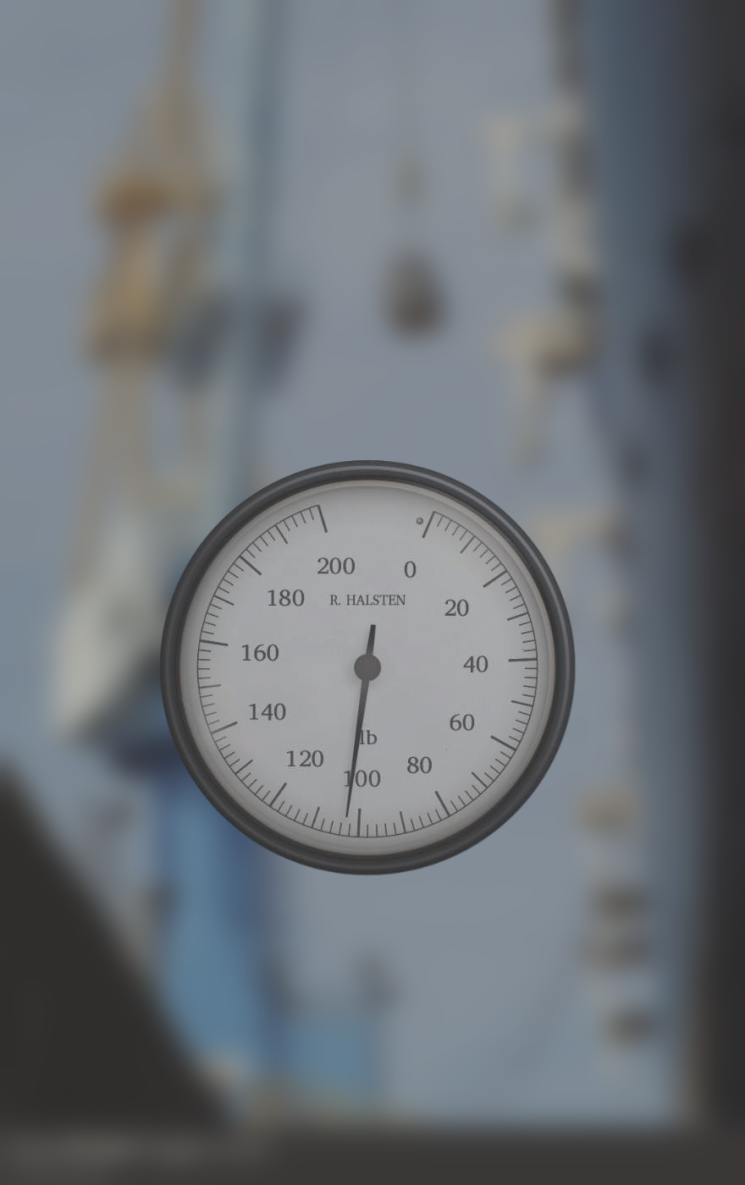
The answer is **103** lb
